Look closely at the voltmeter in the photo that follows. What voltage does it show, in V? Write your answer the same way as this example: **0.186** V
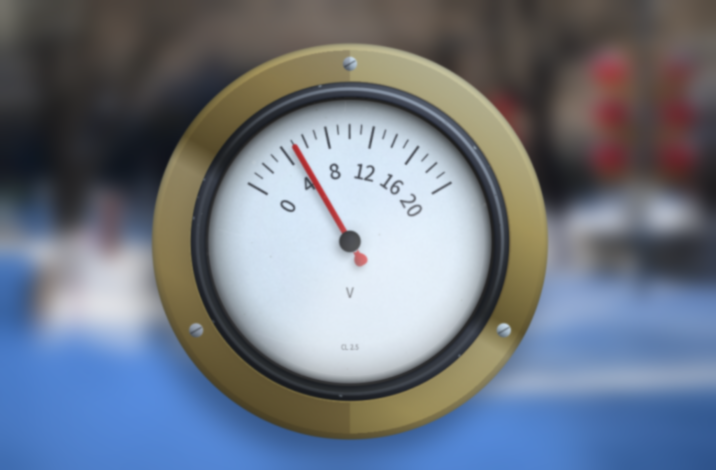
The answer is **5** V
